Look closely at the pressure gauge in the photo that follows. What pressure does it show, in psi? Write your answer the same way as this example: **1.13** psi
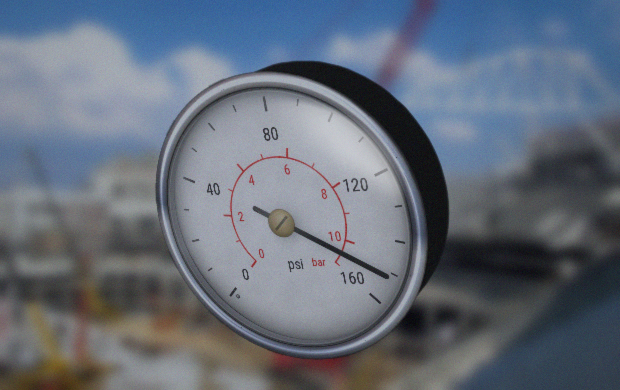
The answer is **150** psi
